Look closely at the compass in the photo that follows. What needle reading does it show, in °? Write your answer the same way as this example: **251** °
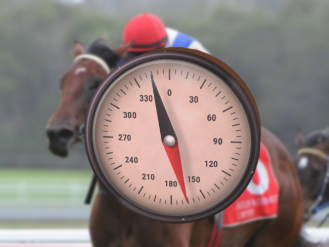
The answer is **165** °
